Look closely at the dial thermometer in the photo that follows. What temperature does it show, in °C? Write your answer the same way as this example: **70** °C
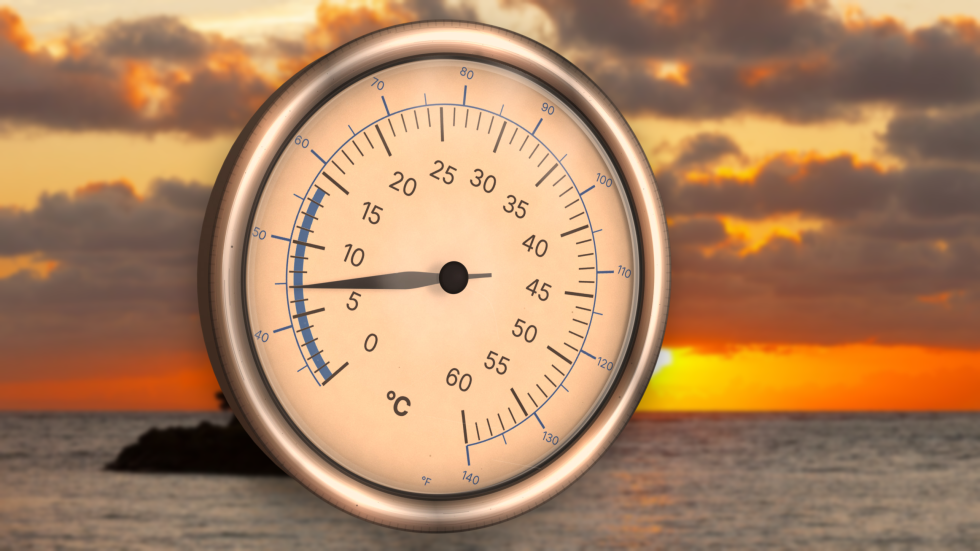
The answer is **7** °C
